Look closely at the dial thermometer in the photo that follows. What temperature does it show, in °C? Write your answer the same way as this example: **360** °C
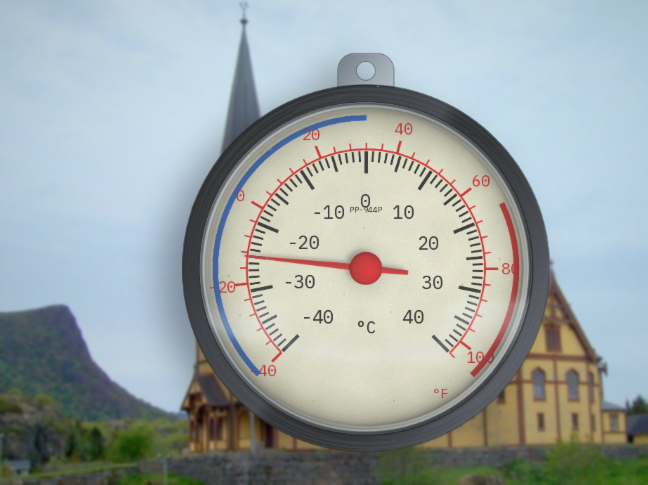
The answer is **-25** °C
